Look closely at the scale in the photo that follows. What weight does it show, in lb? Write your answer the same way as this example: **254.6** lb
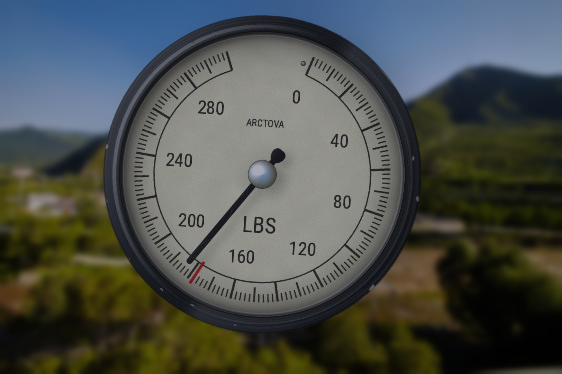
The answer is **184** lb
